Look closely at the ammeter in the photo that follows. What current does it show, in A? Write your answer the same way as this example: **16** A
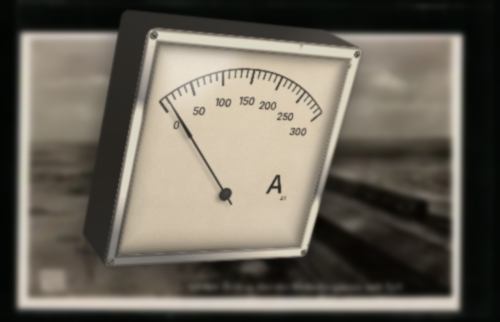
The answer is **10** A
